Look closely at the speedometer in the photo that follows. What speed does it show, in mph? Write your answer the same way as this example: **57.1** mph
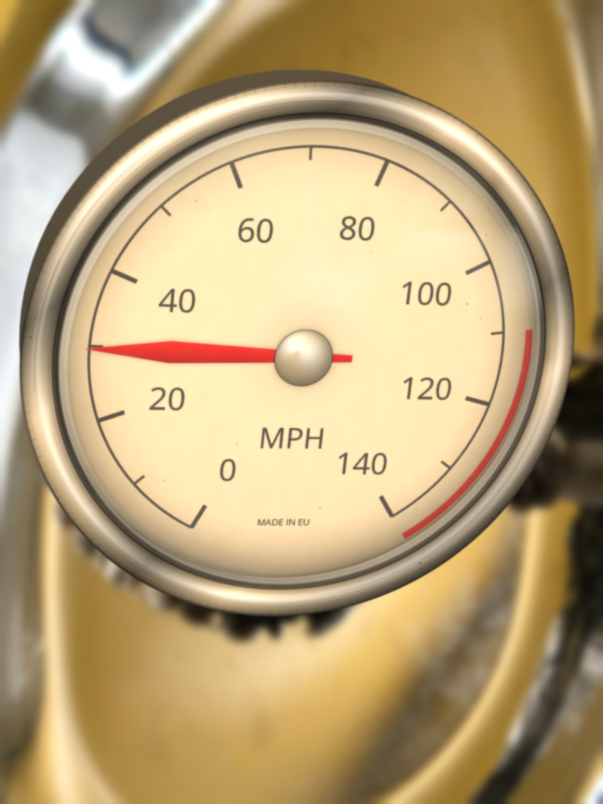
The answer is **30** mph
